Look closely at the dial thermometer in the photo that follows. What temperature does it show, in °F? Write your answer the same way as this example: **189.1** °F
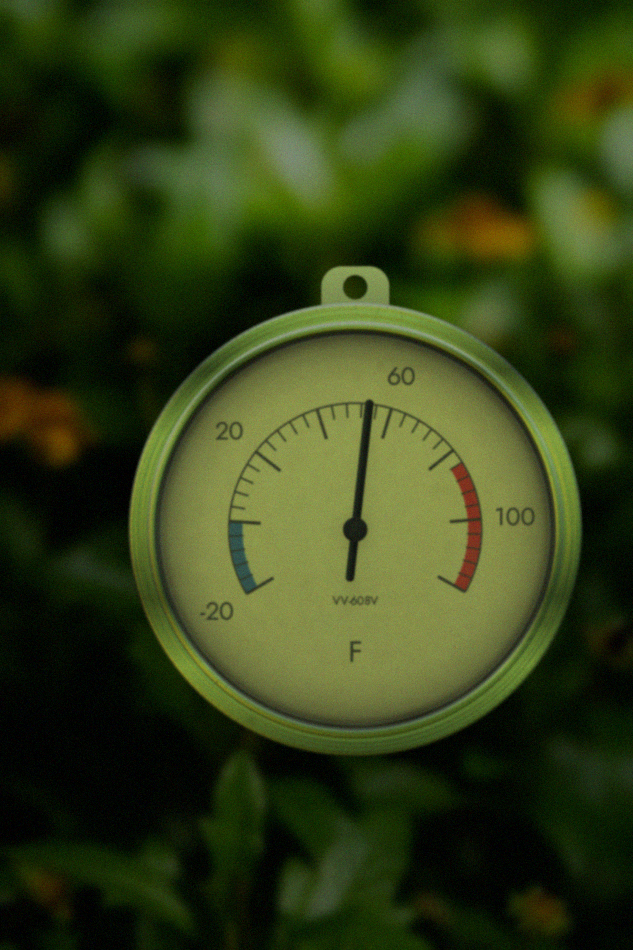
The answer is **54** °F
